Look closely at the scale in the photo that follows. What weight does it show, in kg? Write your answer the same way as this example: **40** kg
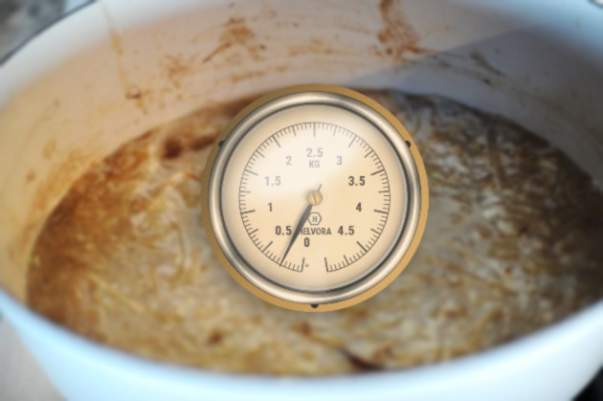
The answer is **0.25** kg
